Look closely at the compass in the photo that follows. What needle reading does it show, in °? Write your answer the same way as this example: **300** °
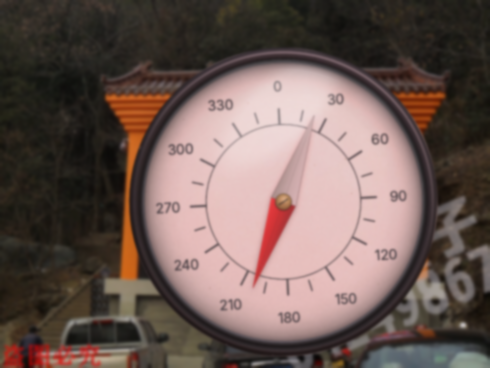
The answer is **202.5** °
